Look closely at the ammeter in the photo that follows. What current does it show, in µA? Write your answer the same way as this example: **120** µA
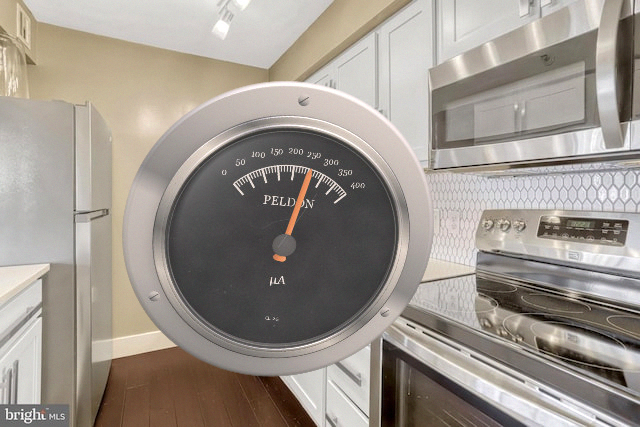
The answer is **250** µA
